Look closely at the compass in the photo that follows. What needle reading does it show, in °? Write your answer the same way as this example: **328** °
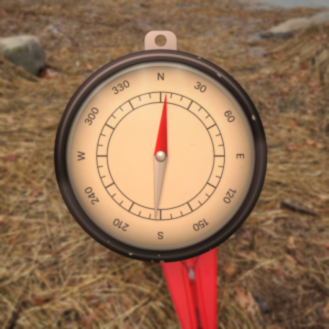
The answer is **5** °
